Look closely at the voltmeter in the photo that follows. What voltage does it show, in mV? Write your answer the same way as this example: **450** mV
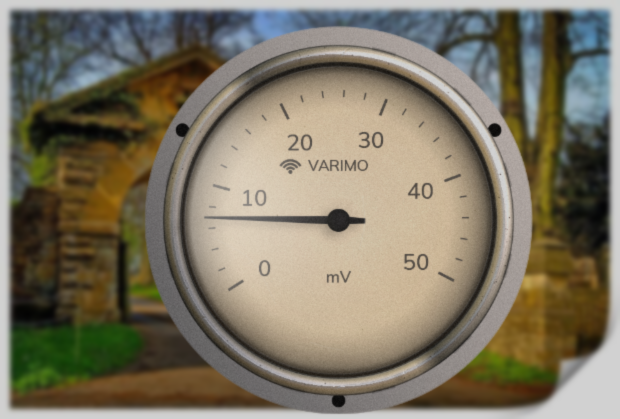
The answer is **7** mV
